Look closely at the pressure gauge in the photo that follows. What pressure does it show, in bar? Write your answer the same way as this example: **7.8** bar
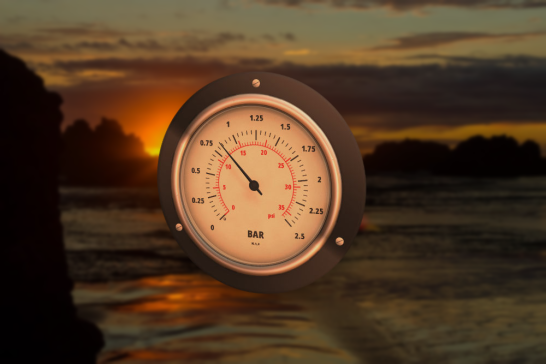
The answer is **0.85** bar
